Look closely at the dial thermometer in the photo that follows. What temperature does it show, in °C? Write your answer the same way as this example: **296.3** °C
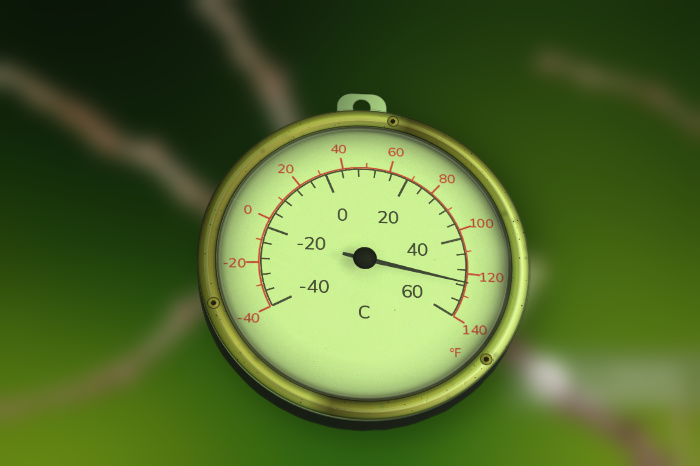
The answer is **52** °C
